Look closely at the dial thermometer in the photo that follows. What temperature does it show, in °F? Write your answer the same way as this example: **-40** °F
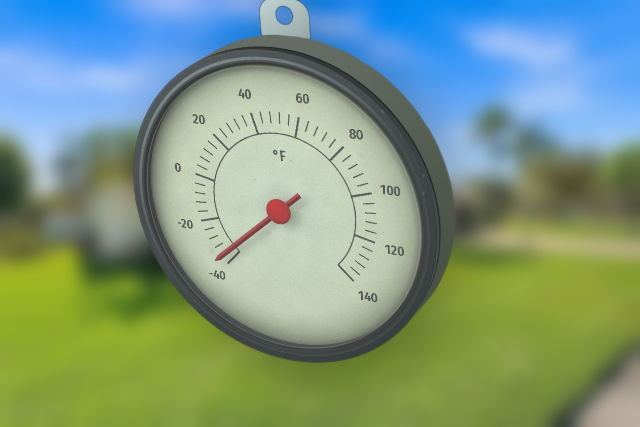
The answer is **-36** °F
